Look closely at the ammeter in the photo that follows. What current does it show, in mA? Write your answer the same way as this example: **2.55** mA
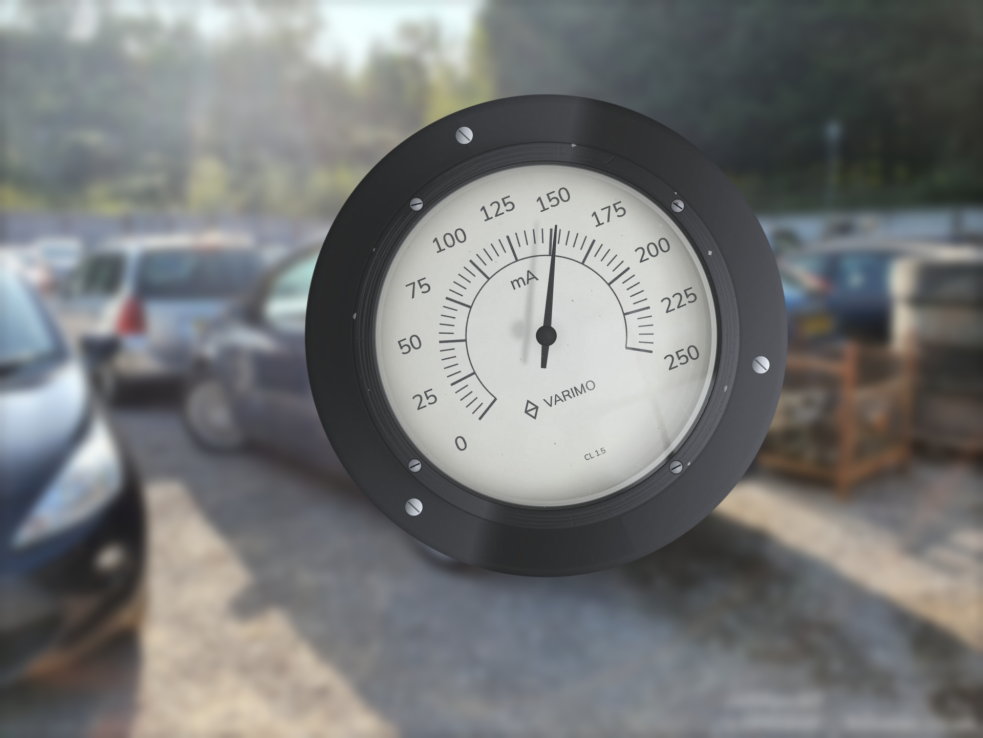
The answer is **152.5** mA
